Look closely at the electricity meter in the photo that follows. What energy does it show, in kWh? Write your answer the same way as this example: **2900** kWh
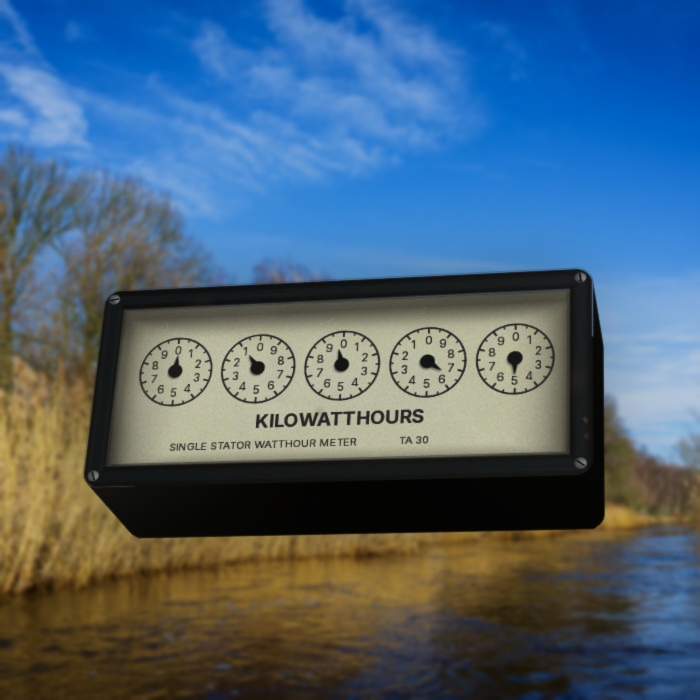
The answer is **965** kWh
